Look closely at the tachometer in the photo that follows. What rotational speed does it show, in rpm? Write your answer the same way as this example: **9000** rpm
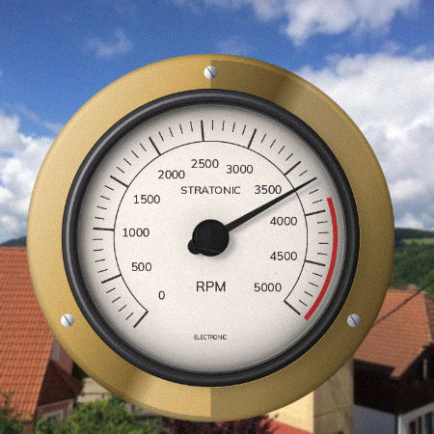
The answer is **3700** rpm
